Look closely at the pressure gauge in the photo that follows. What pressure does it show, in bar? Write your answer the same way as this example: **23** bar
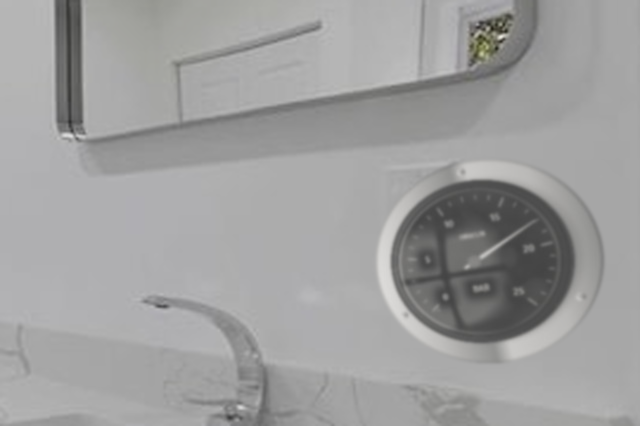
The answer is **18** bar
